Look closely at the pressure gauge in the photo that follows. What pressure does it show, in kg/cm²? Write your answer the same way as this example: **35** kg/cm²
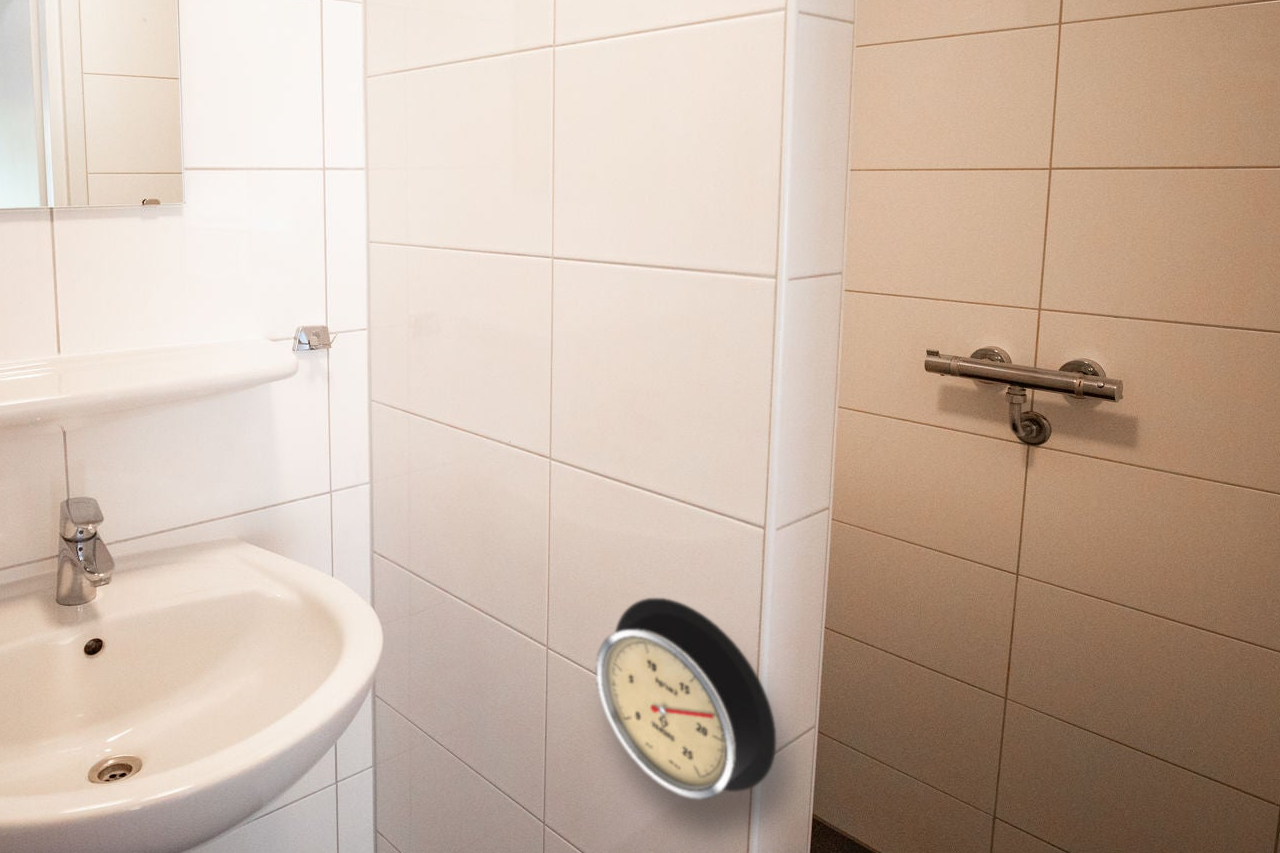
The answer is **18** kg/cm²
